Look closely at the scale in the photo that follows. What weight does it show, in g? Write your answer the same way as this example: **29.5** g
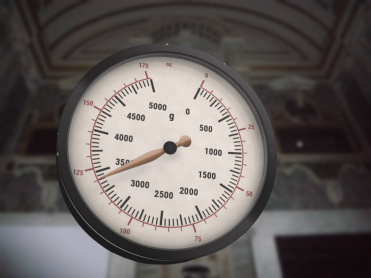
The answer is **3400** g
